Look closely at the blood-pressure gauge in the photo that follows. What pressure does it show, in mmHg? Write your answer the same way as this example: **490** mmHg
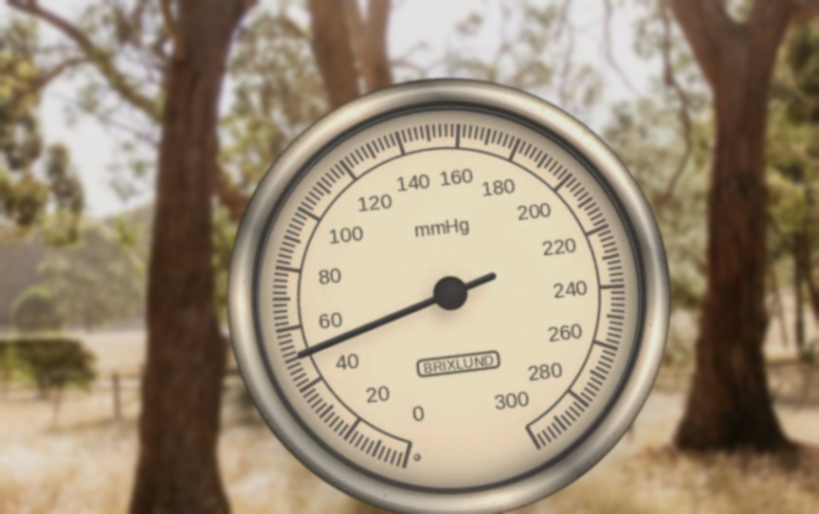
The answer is **50** mmHg
